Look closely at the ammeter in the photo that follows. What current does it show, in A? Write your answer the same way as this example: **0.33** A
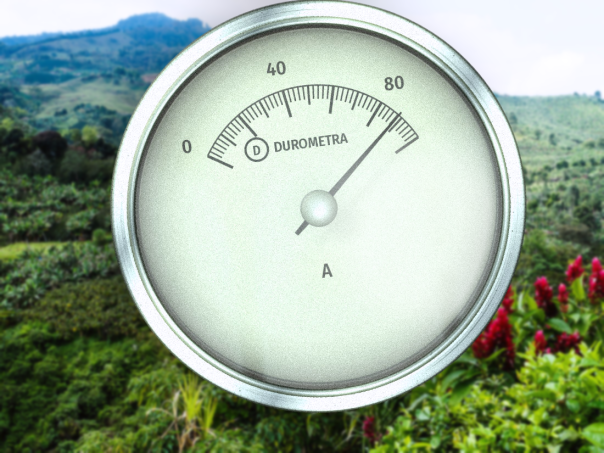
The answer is **88** A
